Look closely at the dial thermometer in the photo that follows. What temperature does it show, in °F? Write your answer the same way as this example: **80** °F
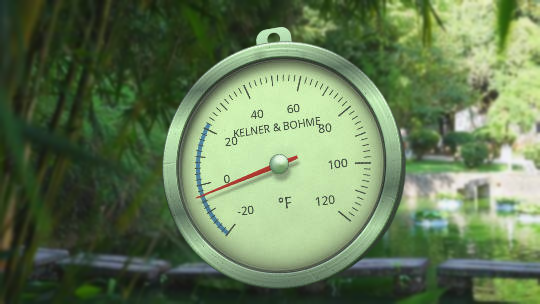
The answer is **-4** °F
